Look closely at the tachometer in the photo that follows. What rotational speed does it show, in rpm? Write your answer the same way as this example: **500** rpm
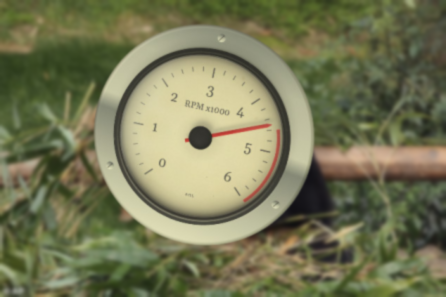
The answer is **4500** rpm
